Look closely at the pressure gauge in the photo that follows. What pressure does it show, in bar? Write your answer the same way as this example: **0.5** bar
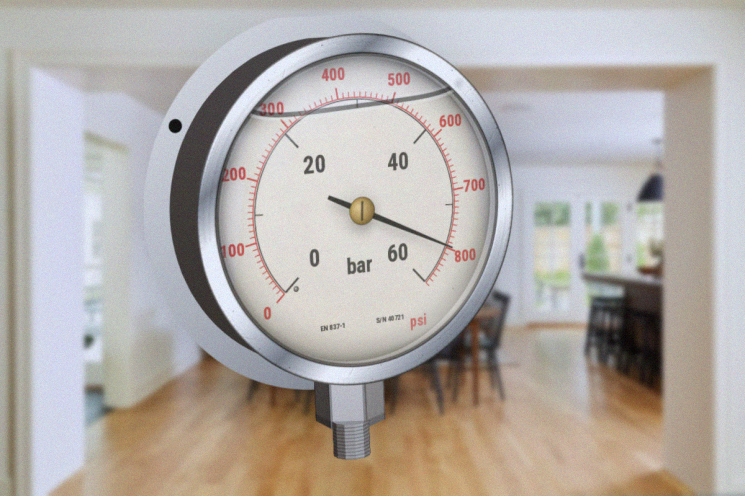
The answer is **55** bar
